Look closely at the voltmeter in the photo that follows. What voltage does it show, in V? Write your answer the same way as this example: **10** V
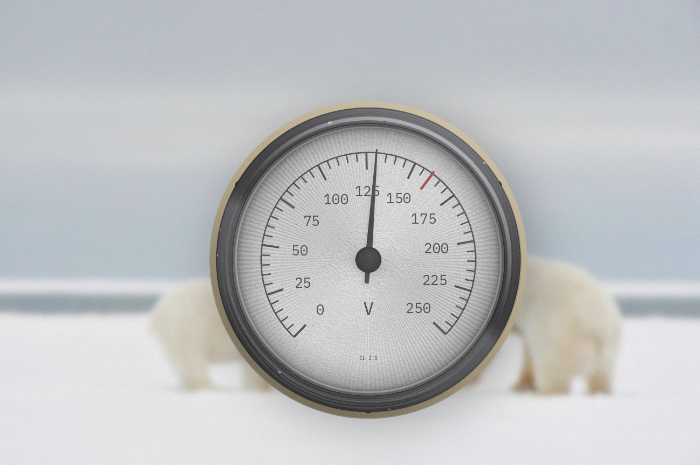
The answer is **130** V
